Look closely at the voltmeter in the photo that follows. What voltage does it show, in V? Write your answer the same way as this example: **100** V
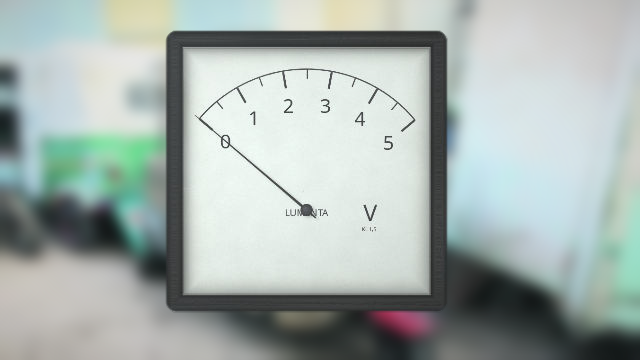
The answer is **0** V
